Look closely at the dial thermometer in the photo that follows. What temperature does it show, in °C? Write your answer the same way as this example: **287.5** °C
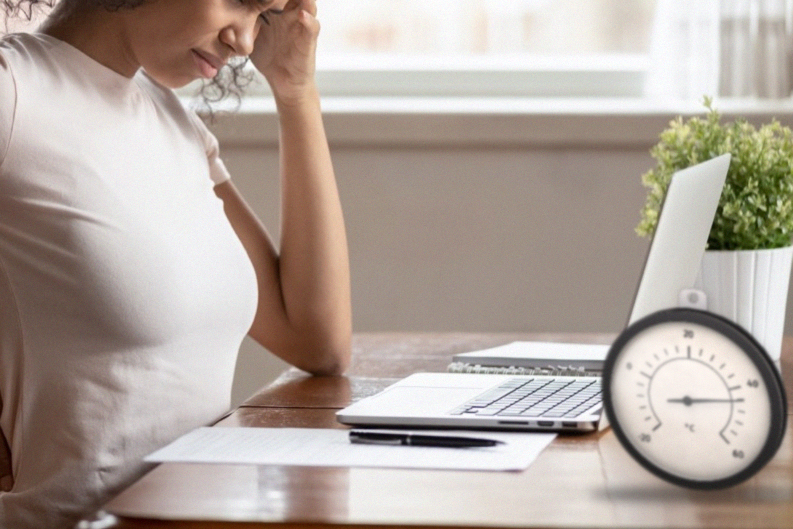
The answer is **44** °C
